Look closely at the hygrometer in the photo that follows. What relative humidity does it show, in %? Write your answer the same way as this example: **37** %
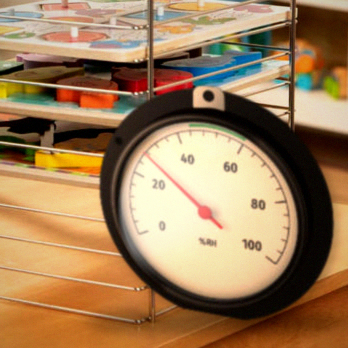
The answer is **28** %
